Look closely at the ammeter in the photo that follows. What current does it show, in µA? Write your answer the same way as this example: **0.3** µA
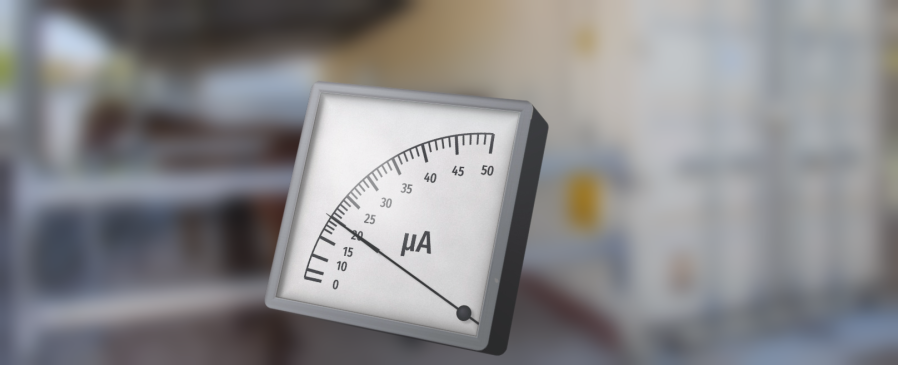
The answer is **20** µA
